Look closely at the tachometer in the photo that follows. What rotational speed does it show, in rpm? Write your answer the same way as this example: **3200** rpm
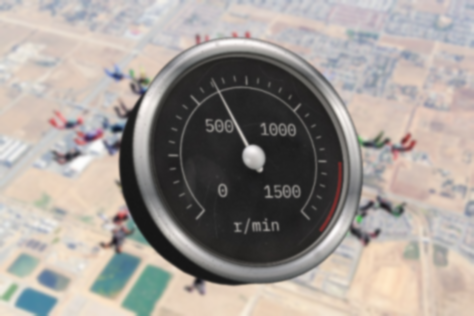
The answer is **600** rpm
